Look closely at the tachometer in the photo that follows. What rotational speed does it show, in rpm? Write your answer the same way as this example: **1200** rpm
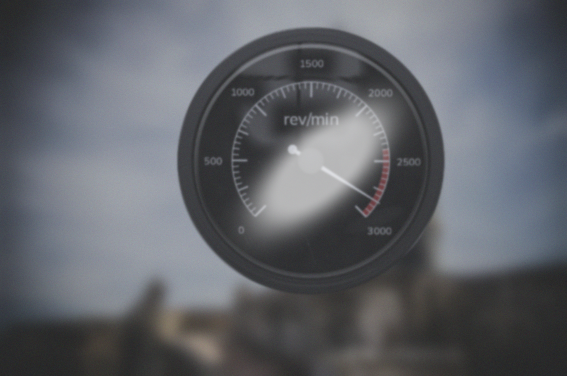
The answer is **2850** rpm
